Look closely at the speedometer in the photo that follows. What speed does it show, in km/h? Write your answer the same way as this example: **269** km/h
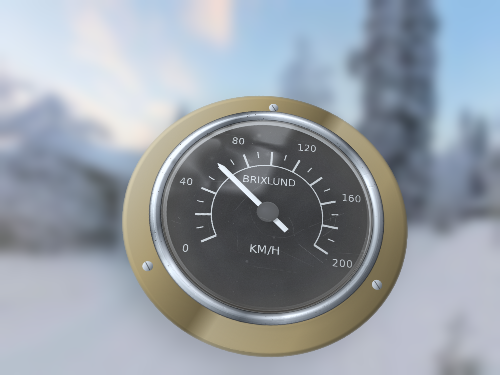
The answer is **60** km/h
